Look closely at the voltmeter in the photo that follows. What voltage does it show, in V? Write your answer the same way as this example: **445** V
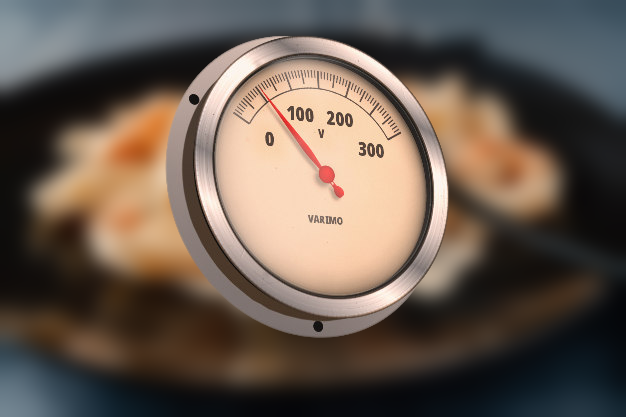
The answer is **50** V
